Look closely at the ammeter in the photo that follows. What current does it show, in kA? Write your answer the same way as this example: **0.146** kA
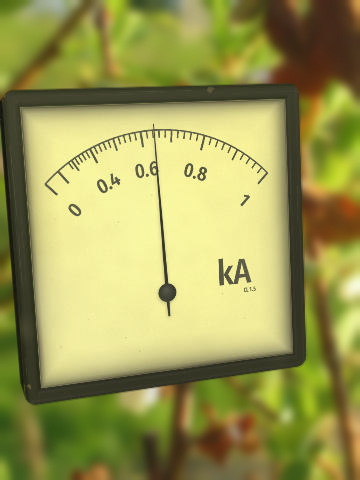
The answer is **0.64** kA
